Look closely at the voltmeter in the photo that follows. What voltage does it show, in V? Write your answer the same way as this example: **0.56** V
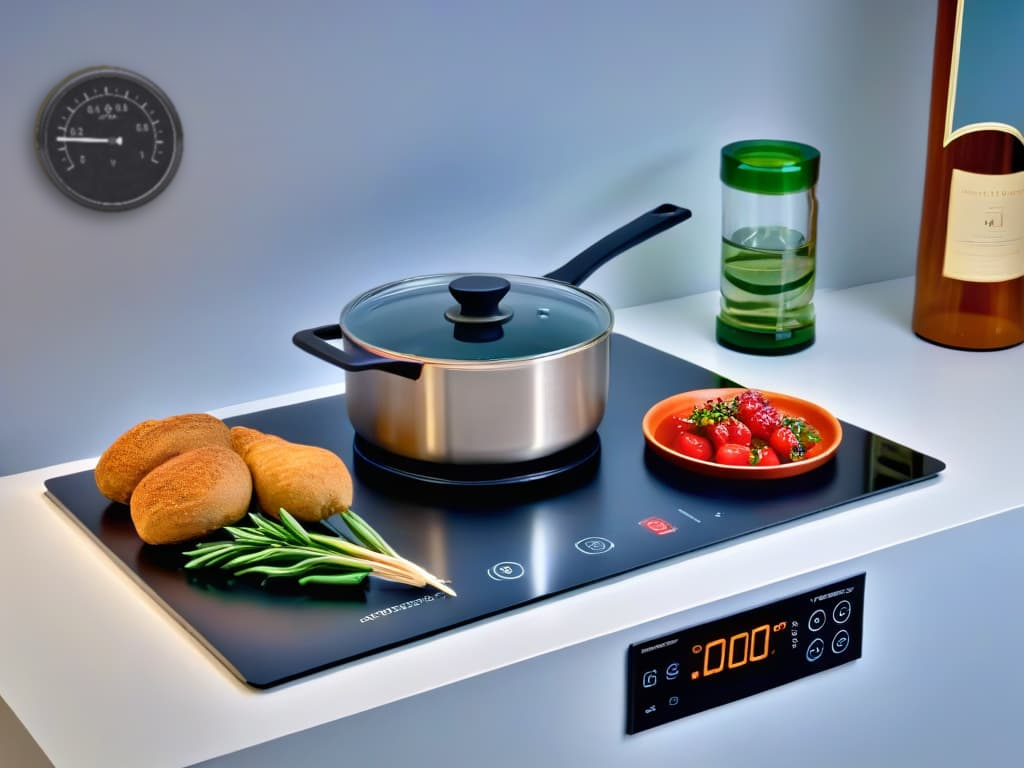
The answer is **0.15** V
